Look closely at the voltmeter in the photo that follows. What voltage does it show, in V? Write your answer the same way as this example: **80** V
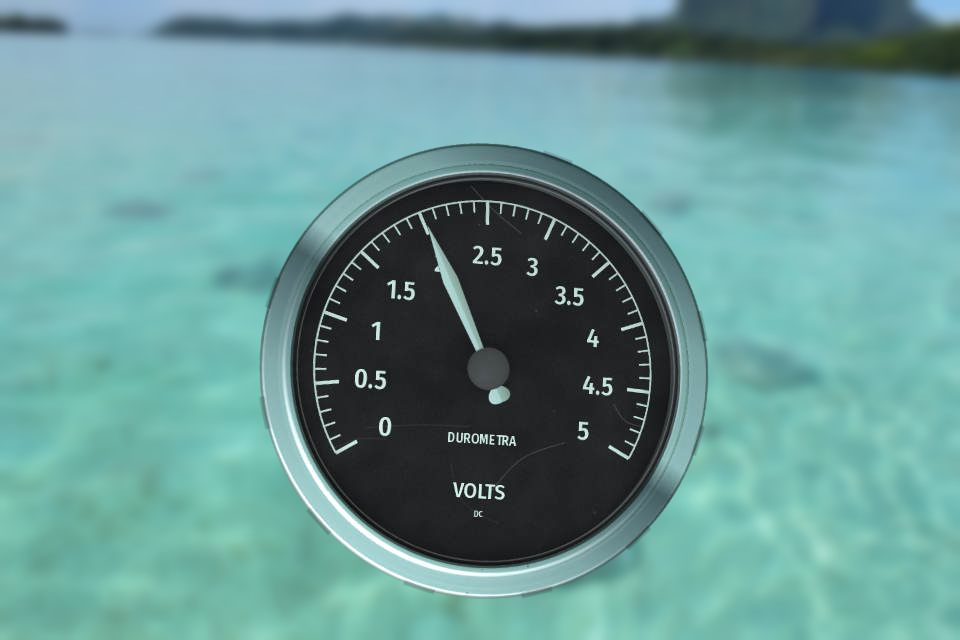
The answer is **2** V
